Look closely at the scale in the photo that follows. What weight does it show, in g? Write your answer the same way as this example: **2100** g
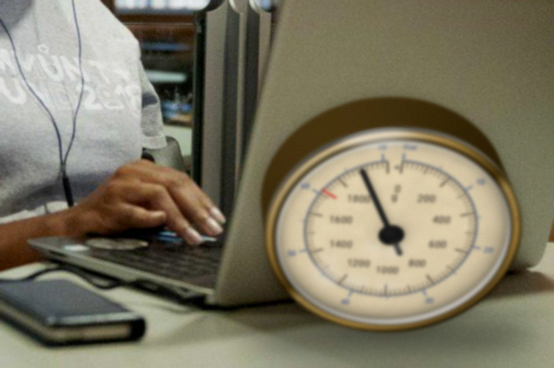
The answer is **1900** g
